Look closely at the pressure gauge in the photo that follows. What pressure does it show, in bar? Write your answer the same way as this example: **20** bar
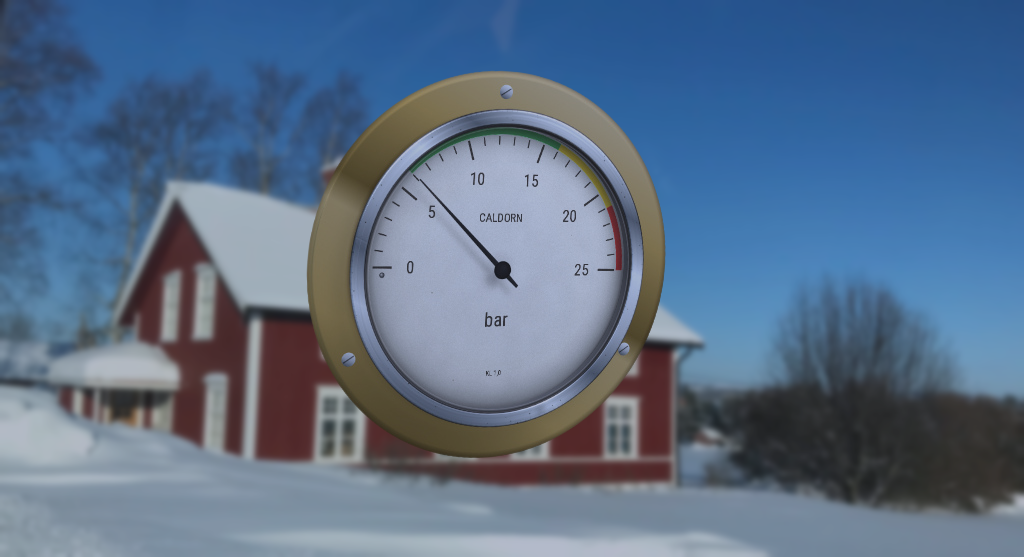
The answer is **6** bar
